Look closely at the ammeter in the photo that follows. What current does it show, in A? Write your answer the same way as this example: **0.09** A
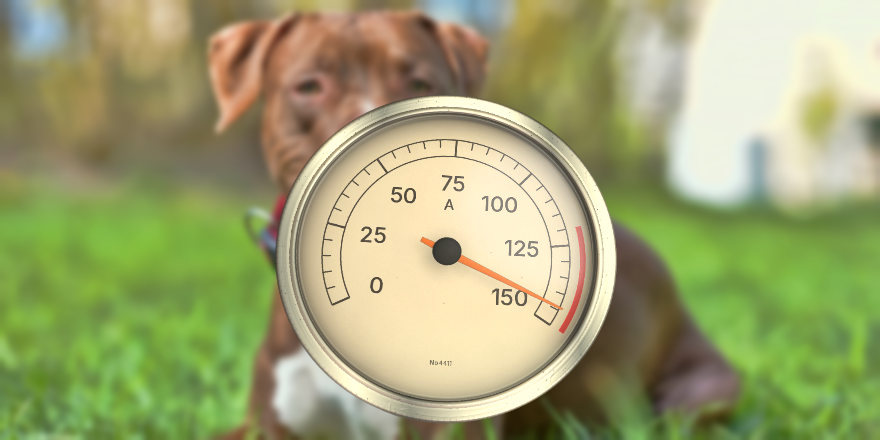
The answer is **145** A
